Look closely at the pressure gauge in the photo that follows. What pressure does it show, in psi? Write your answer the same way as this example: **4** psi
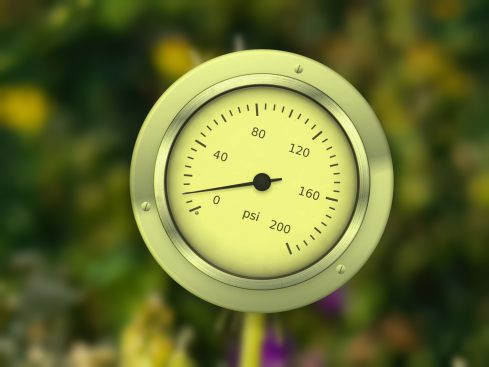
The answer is **10** psi
